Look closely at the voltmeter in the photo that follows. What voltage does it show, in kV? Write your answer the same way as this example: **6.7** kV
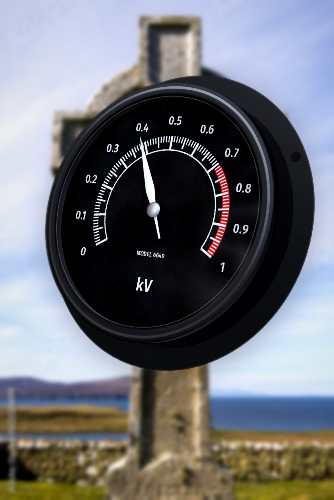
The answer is **0.4** kV
